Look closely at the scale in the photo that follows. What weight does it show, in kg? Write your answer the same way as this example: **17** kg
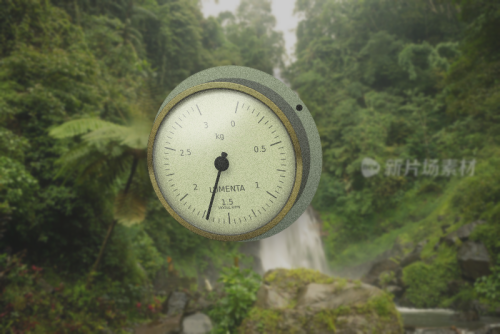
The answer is **1.7** kg
